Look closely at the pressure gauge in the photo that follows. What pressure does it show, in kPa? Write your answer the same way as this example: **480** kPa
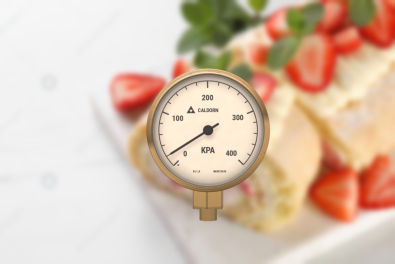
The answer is **20** kPa
